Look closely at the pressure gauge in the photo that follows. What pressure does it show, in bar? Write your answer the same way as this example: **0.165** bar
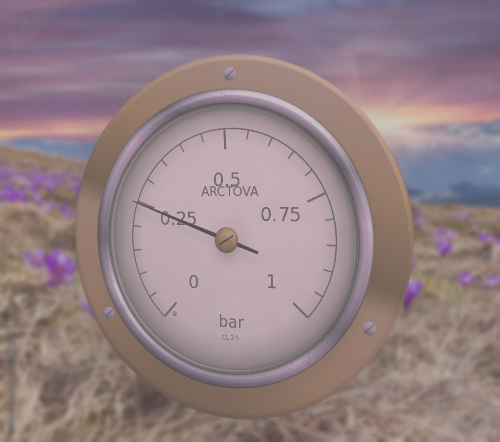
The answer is **0.25** bar
